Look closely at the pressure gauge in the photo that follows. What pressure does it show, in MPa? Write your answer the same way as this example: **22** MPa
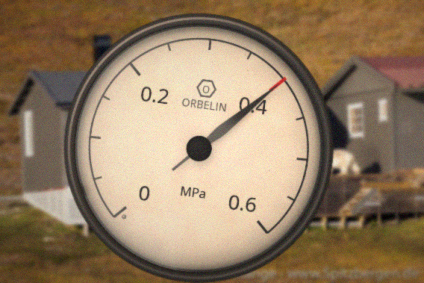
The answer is **0.4** MPa
